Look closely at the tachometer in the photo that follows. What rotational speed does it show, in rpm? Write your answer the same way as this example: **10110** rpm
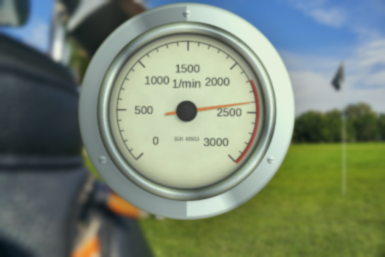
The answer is **2400** rpm
